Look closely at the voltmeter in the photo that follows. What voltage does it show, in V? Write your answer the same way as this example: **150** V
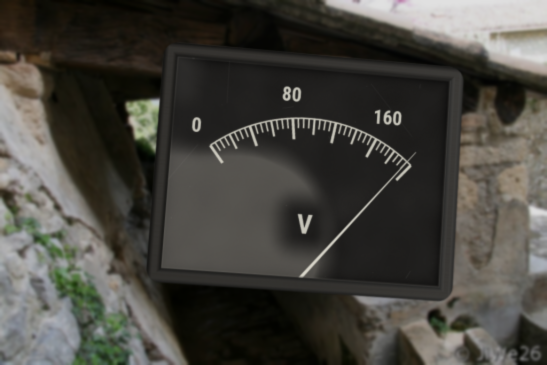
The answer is **195** V
